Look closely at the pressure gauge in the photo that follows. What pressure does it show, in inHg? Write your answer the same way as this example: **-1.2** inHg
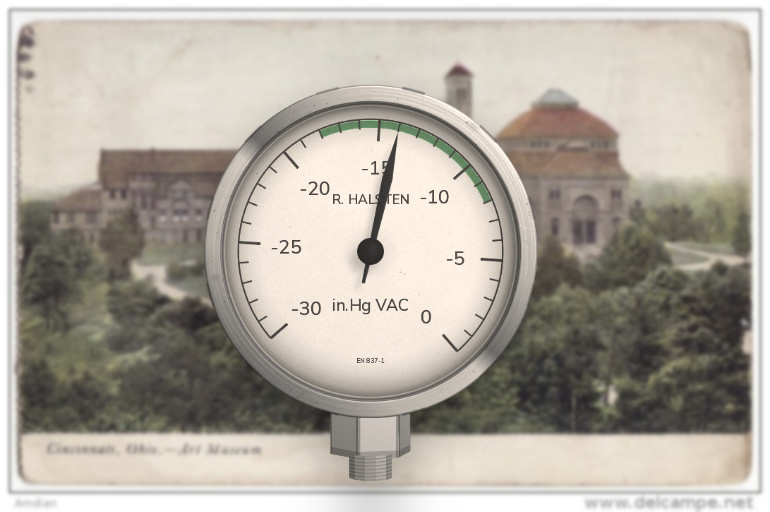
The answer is **-14** inHg
